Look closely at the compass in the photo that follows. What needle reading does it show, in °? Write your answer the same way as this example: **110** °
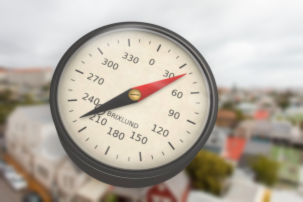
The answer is **40** °
